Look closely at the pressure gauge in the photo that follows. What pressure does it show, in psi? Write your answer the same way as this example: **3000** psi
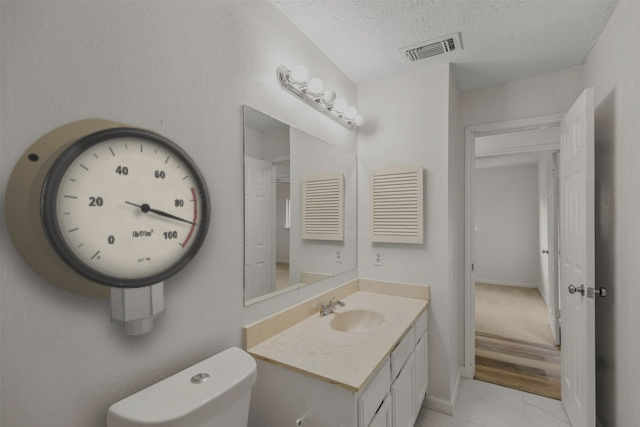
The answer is **90** psi
